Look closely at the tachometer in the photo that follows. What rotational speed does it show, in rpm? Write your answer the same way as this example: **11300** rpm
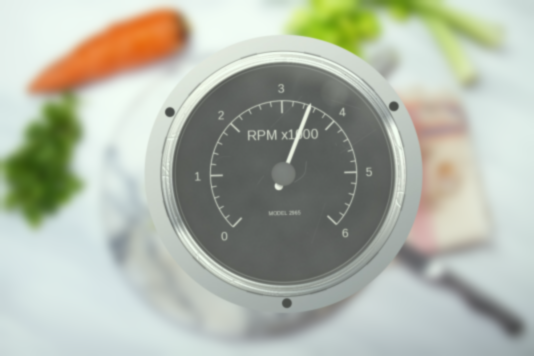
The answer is **3500** rpm
